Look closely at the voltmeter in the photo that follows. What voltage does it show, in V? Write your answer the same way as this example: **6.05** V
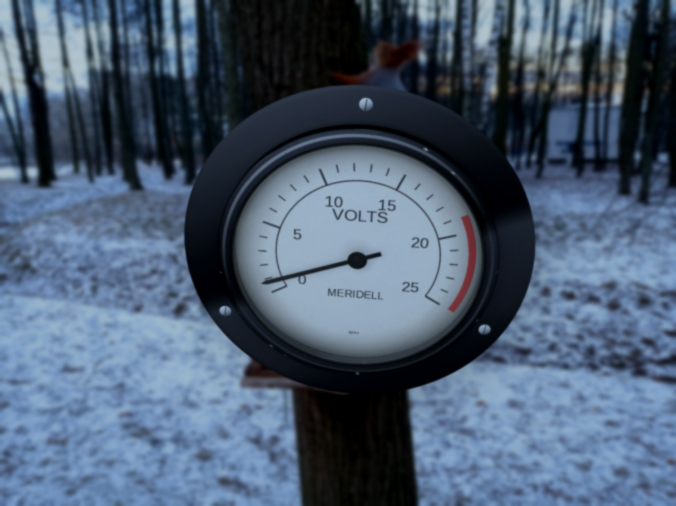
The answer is **1** V
